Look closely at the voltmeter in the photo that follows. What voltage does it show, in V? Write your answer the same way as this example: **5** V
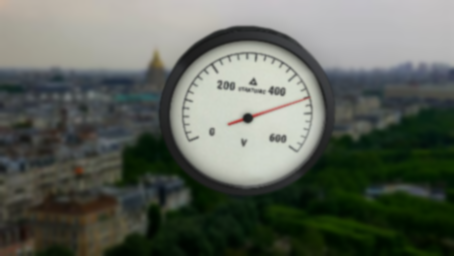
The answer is **460** V
